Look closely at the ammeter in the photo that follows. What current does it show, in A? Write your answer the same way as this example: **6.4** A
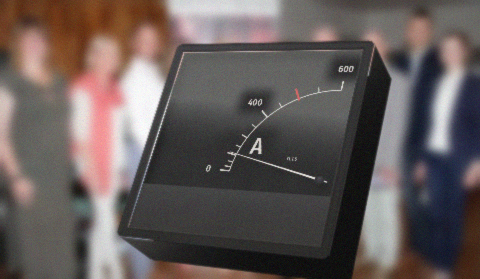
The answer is **200** A
